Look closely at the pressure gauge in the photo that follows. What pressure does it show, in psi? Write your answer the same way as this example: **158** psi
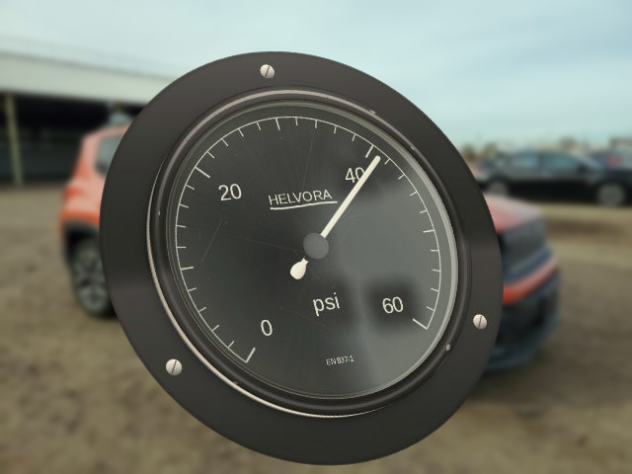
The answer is **41** psi
